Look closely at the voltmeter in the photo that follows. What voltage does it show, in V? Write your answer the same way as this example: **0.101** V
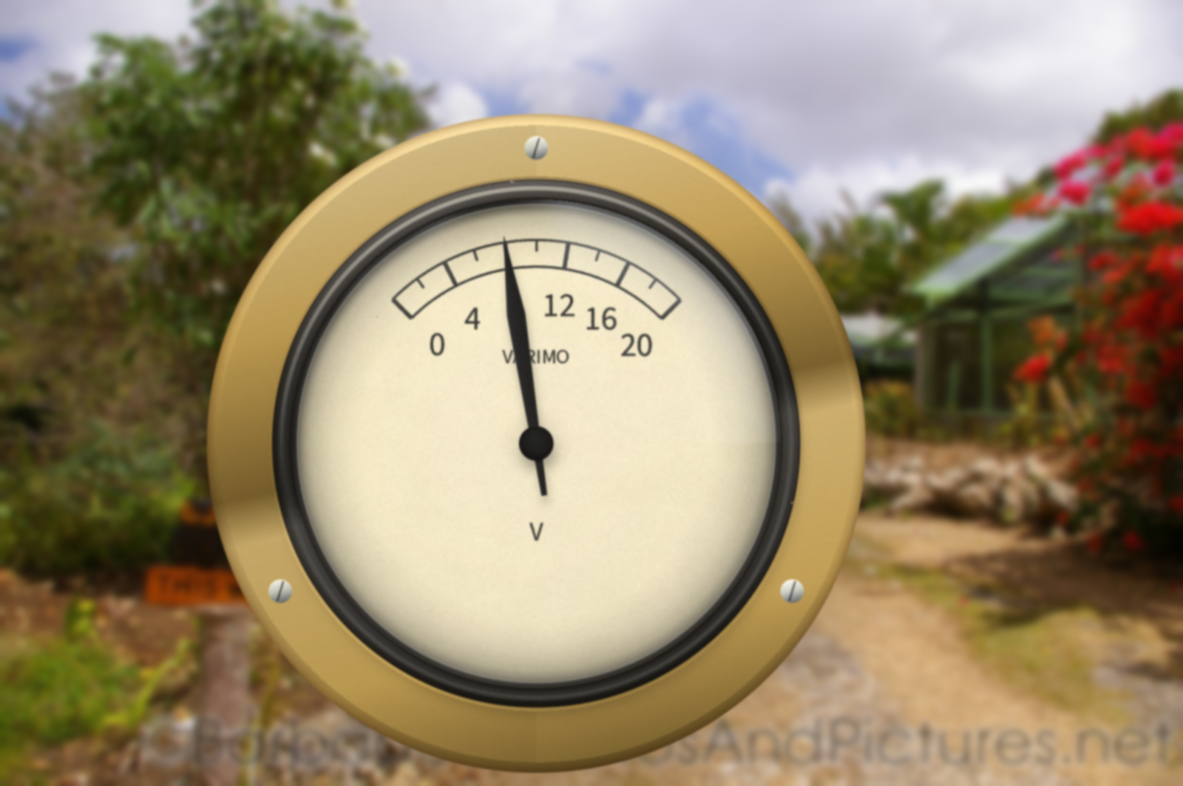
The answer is **8** V
